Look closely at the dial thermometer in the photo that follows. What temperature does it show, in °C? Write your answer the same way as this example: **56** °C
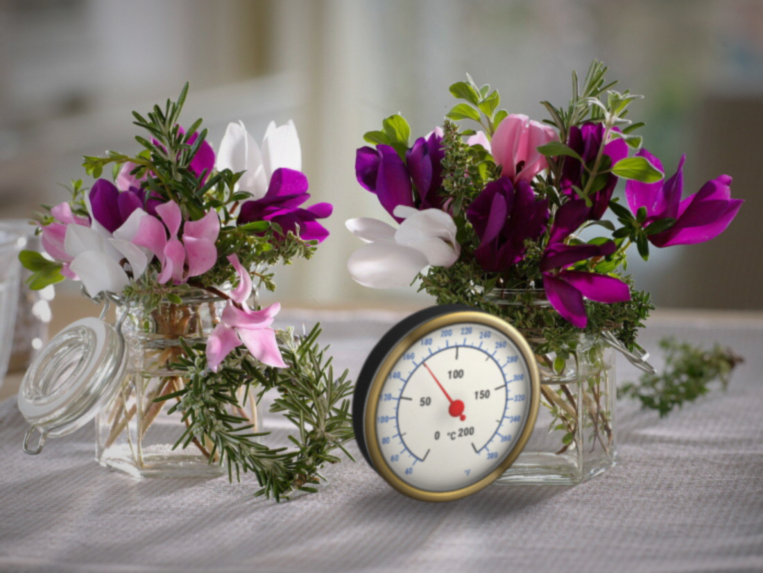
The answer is **75** °C
